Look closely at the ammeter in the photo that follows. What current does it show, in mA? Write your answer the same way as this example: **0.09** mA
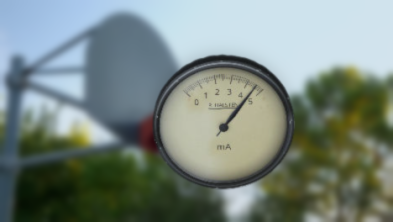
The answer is **4.5** mA
